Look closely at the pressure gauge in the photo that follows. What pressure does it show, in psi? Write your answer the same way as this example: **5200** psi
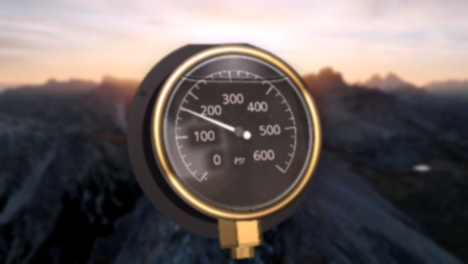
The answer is **160** psi
